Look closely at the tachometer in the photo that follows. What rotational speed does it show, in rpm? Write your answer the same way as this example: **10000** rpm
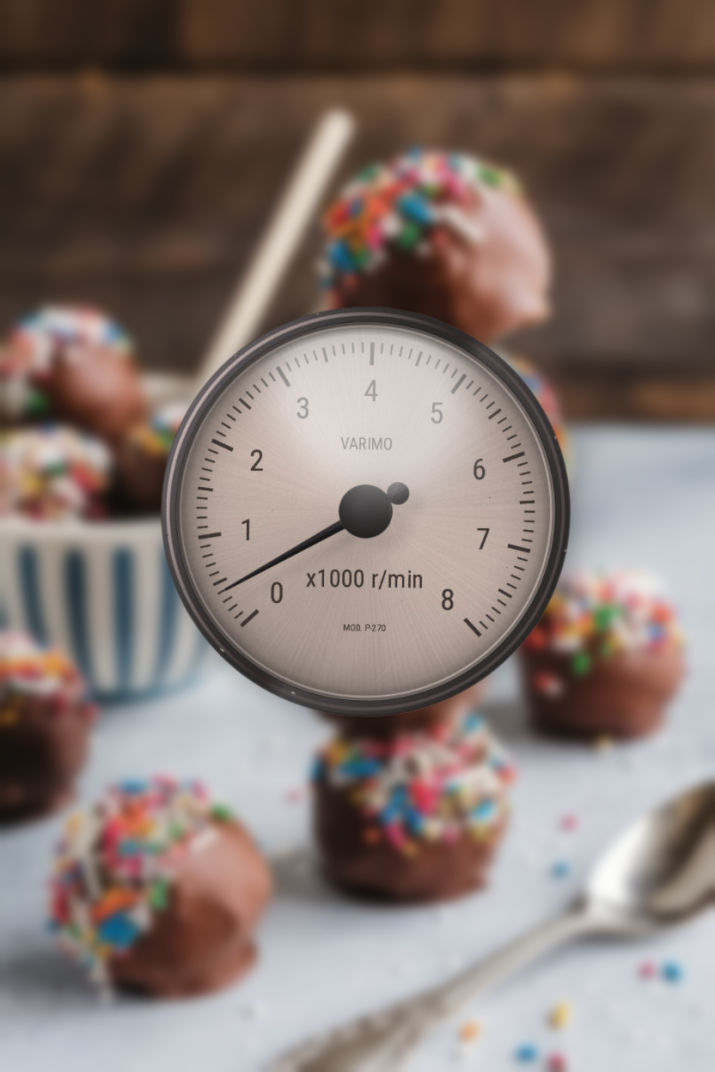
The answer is **400** rpm
